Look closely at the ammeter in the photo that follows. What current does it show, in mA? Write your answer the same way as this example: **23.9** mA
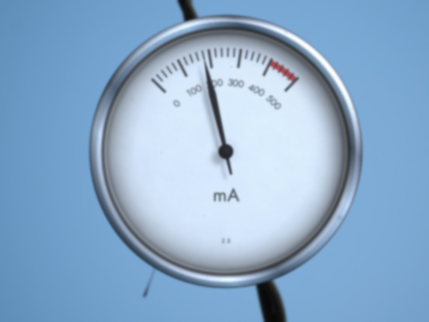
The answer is **180** mA
